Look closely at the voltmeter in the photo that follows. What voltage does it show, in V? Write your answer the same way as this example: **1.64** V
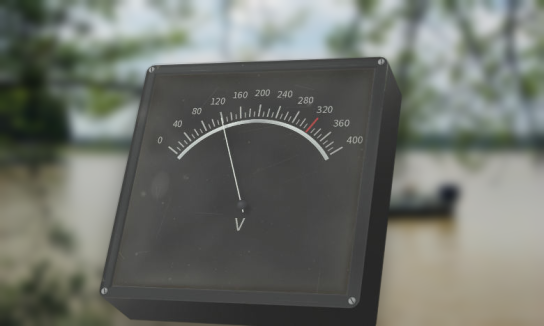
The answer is **120** V
